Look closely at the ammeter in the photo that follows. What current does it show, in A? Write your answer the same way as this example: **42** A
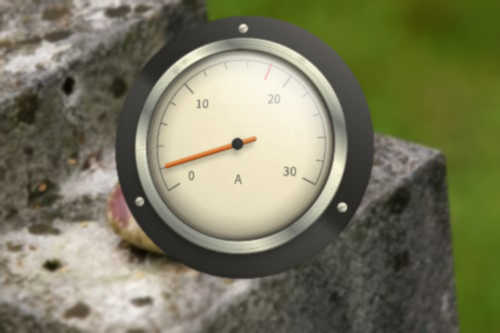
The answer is **2** A
